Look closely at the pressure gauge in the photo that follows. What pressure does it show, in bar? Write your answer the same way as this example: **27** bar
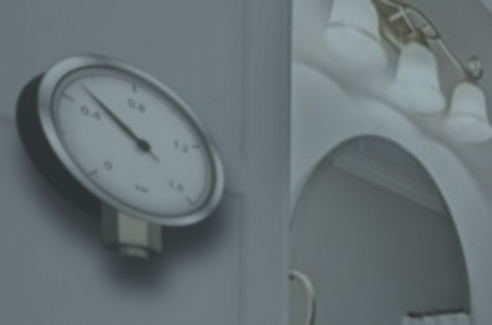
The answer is **0.5** bar
